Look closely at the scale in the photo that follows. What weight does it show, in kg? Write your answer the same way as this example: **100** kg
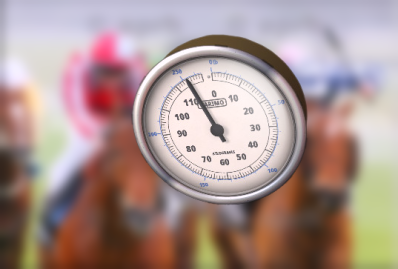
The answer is **115** kg
